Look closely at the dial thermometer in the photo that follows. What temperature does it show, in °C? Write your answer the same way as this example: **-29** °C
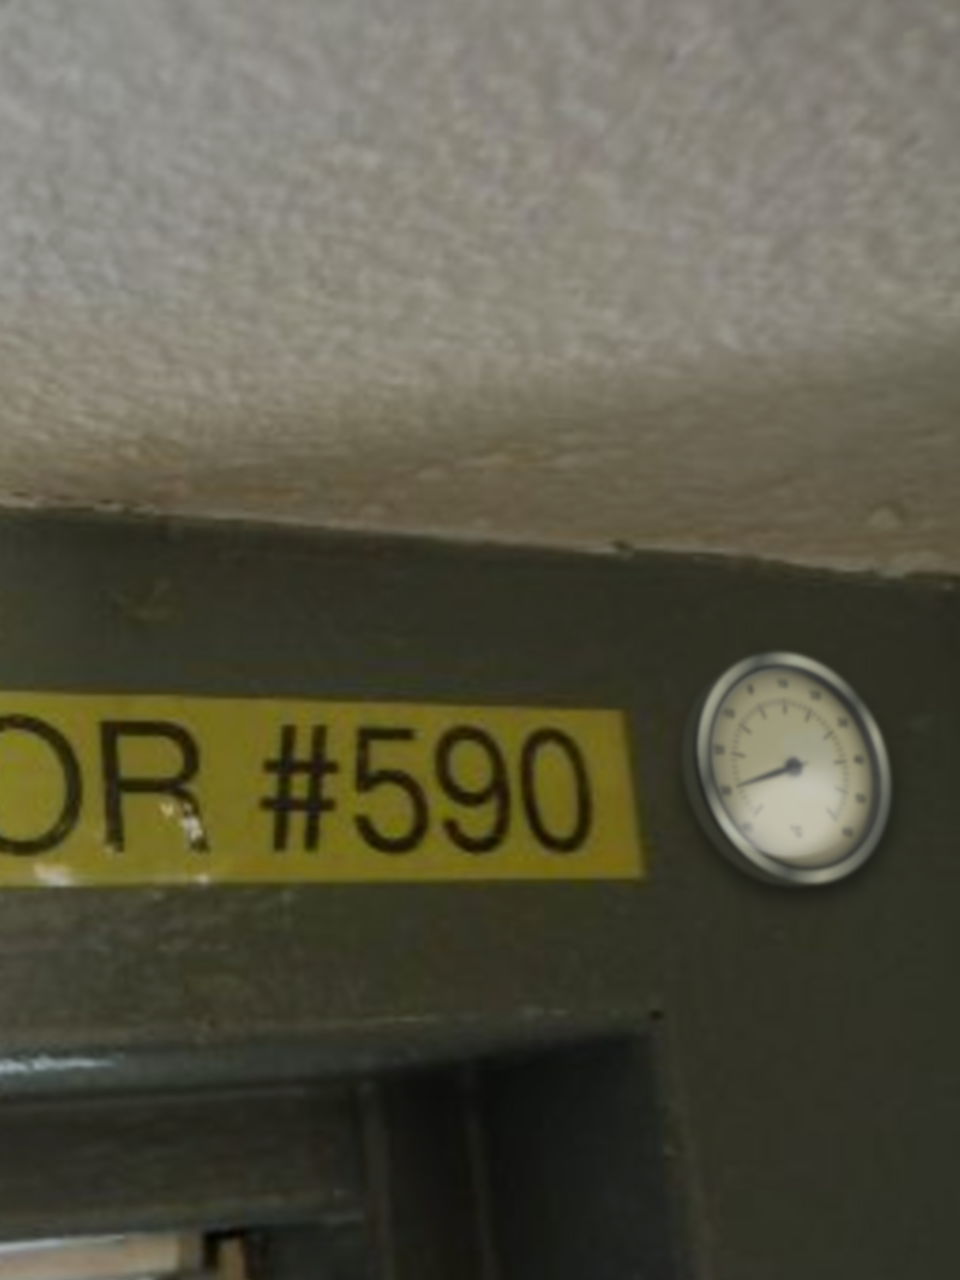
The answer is **-30** °C
